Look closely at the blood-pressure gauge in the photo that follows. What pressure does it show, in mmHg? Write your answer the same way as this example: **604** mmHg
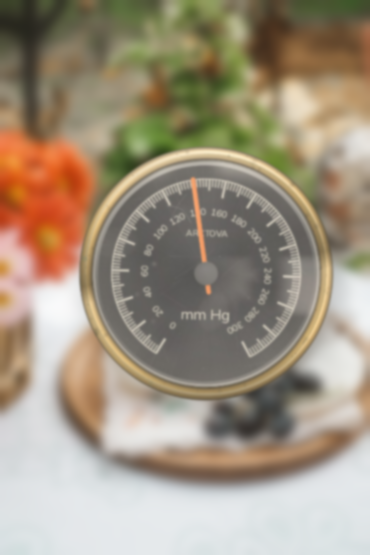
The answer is **140** mmHg
